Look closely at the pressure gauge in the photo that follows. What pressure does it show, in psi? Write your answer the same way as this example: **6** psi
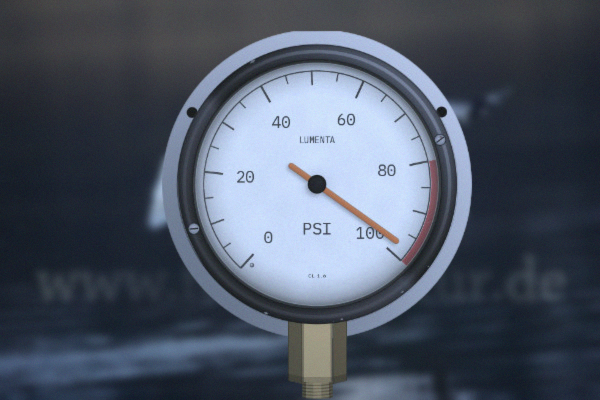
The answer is **97.5** psi
